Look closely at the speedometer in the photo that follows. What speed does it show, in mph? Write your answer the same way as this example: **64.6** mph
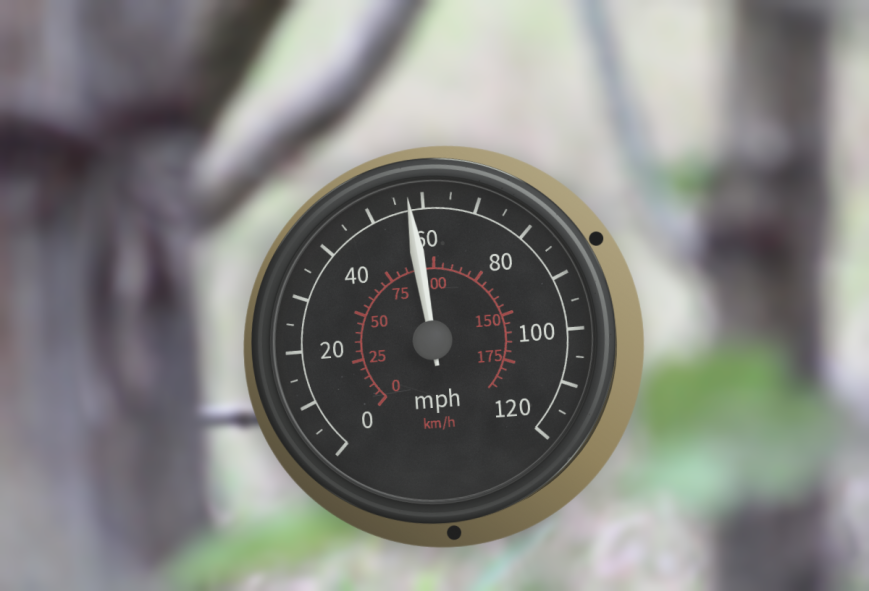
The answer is **57.5** mph
